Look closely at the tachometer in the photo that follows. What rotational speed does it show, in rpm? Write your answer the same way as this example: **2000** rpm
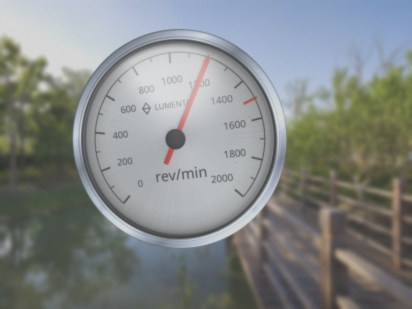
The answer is **1200** rpm
